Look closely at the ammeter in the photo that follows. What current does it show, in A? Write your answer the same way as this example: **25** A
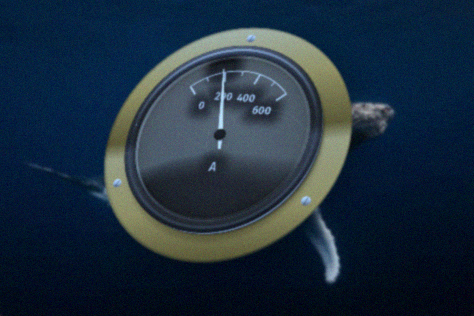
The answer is **200** A
